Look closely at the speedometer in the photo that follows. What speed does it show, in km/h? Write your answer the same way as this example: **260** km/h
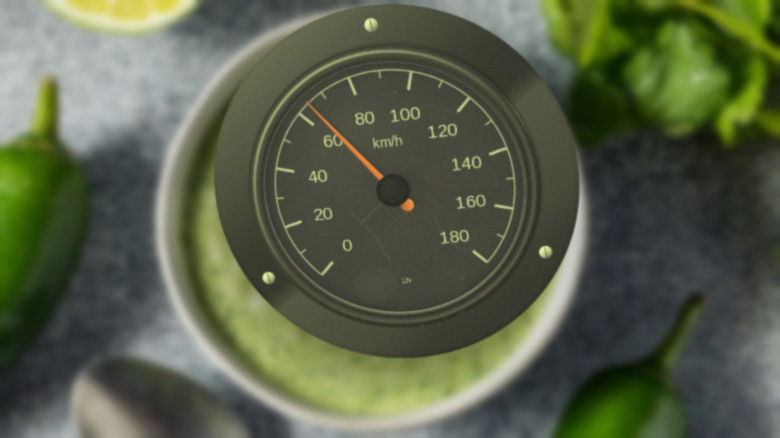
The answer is **65** km/h
